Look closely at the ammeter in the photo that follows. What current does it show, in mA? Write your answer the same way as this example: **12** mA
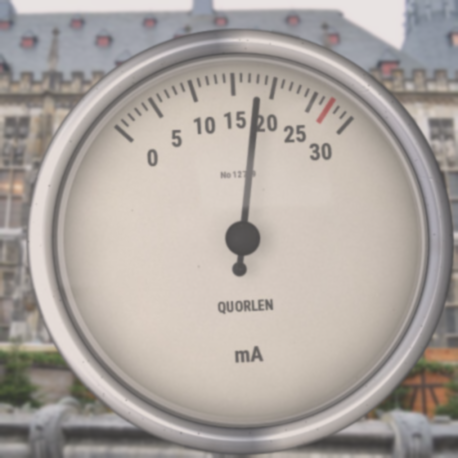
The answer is **18** mA
